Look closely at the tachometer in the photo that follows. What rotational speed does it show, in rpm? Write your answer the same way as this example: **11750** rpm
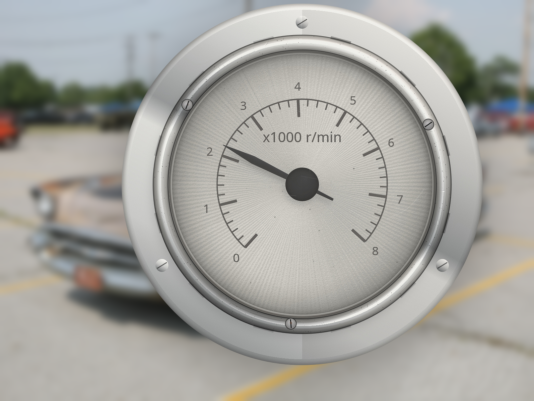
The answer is **2200** rpm
